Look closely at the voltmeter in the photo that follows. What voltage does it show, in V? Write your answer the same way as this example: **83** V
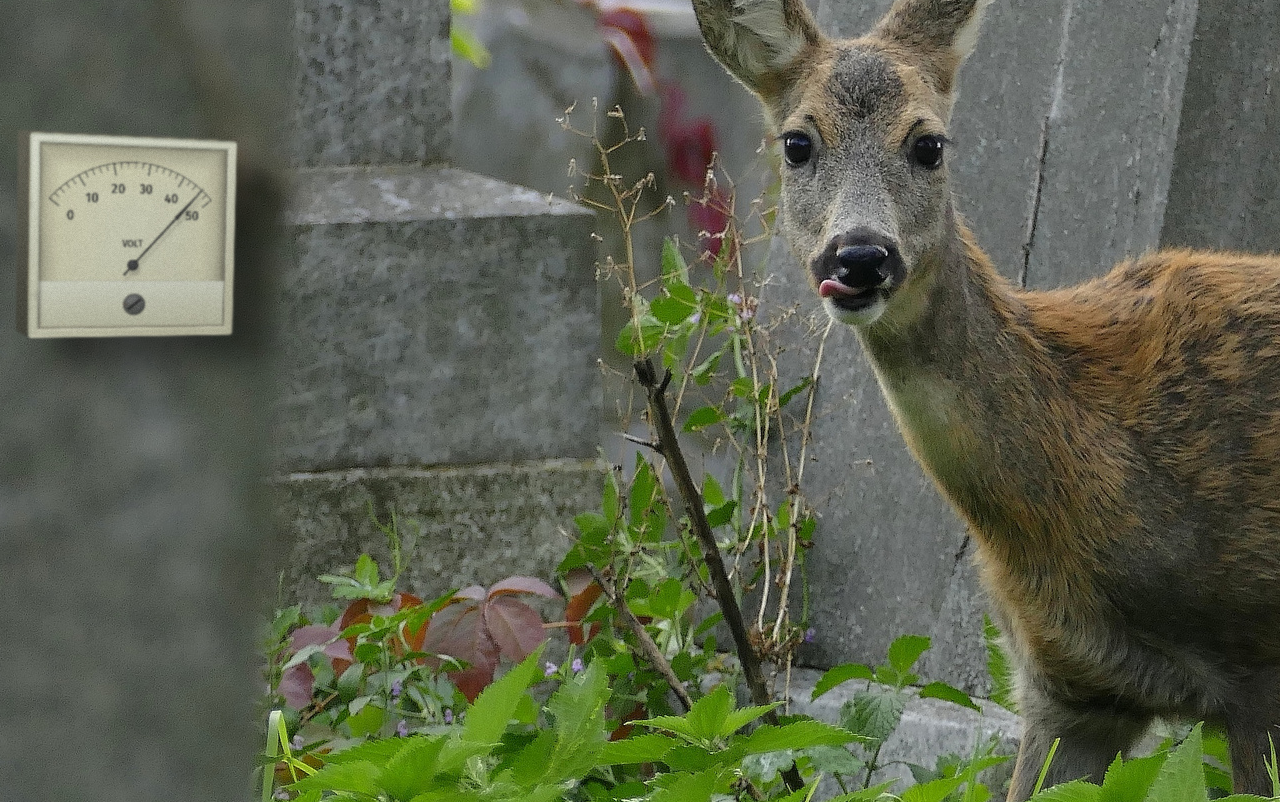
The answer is **46** V
